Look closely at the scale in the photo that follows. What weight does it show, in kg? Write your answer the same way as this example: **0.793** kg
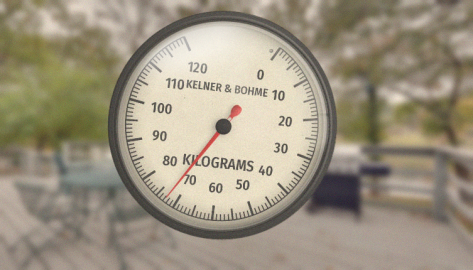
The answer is **73** kg
